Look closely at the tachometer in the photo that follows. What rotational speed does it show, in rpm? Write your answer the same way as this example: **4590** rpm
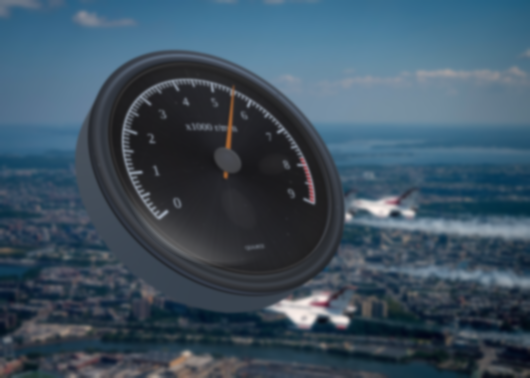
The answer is **5500** rpm
